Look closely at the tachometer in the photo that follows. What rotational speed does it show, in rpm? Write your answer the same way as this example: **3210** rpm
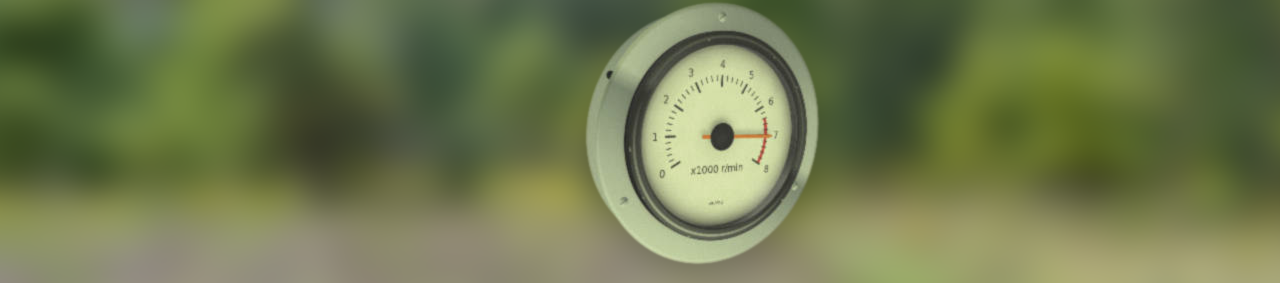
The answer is **7000** rpm
